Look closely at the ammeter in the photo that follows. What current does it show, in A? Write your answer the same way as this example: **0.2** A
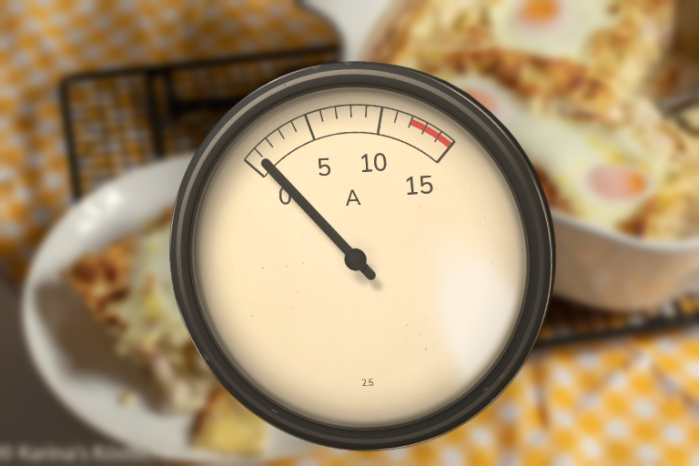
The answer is **1** A
